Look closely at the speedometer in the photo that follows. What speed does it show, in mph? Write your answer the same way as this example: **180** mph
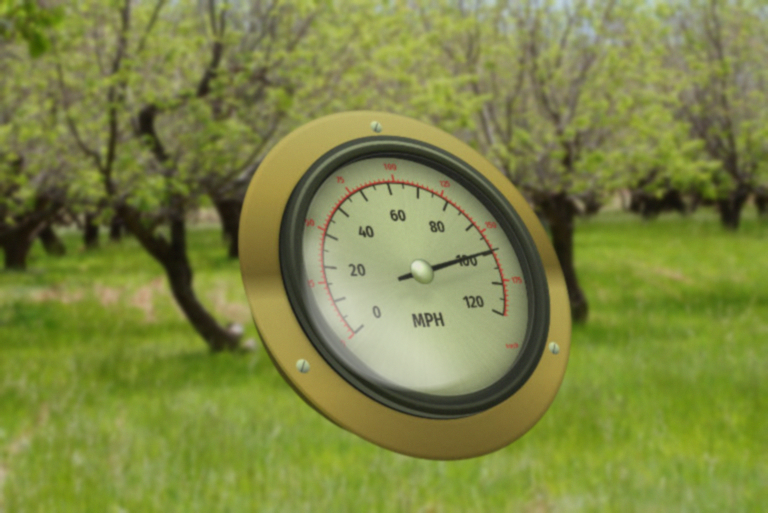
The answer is **100** mph
